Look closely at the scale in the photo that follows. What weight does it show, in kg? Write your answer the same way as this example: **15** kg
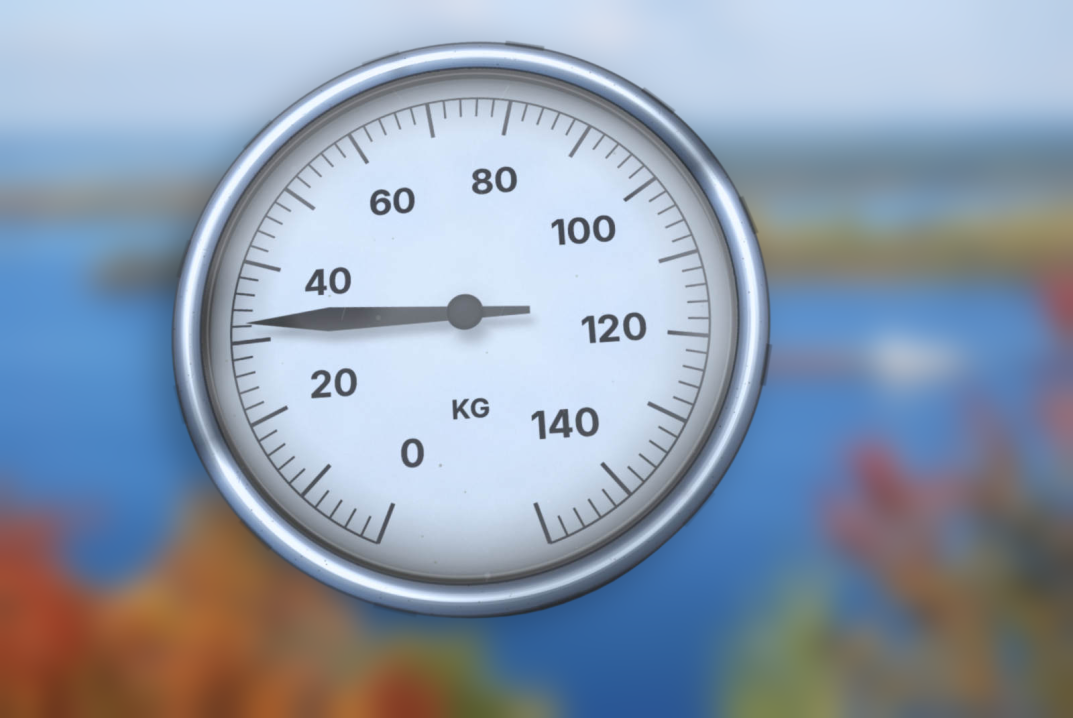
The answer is **32** kg
